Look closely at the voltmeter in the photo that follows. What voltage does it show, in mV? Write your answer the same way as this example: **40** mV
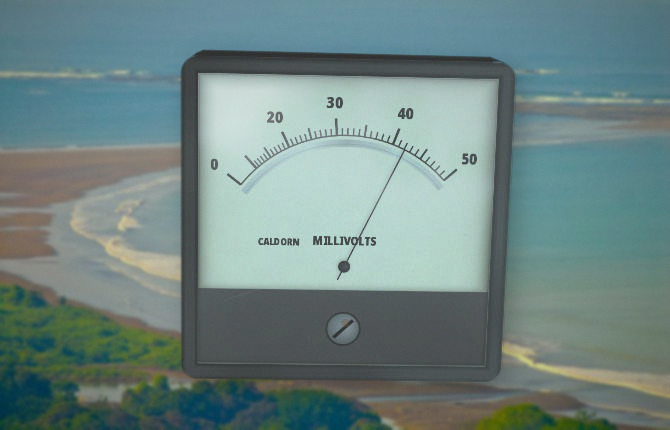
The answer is **42** mV
